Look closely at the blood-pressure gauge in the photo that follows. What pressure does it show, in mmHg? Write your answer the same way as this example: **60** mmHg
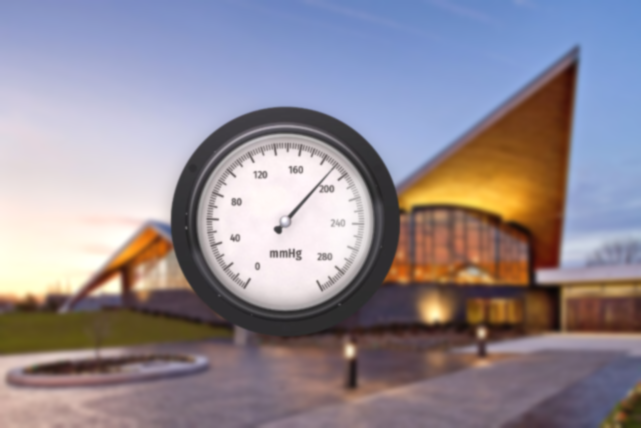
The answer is **190** mmHg
